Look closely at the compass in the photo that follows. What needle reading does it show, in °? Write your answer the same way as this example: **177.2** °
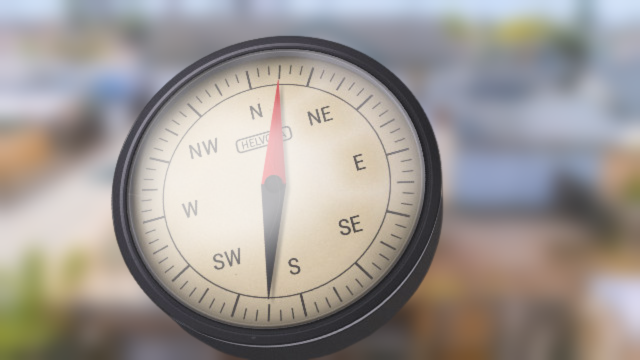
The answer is **15** °
